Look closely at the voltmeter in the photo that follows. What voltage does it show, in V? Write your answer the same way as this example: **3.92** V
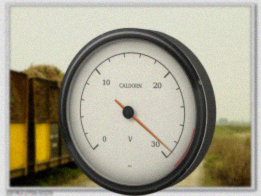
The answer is **29** V
